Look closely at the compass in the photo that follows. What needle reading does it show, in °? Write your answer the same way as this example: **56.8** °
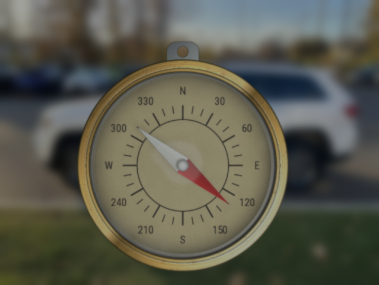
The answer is **130** °
